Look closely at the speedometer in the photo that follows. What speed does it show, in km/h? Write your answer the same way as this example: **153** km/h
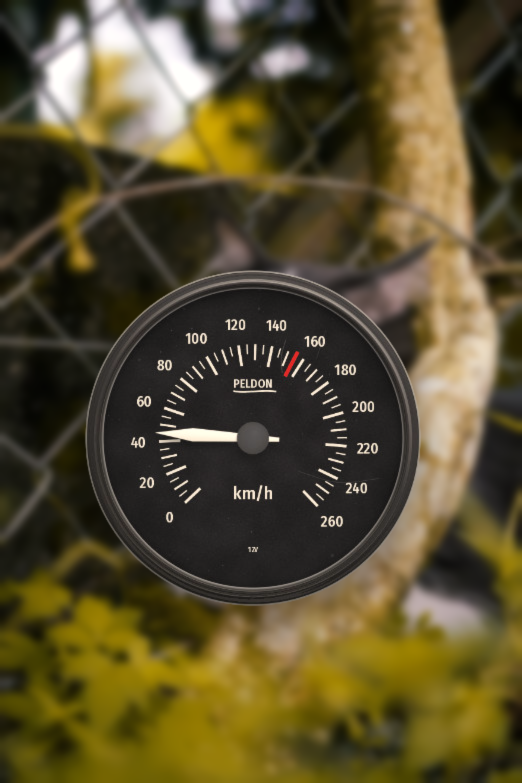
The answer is **45** km/h
